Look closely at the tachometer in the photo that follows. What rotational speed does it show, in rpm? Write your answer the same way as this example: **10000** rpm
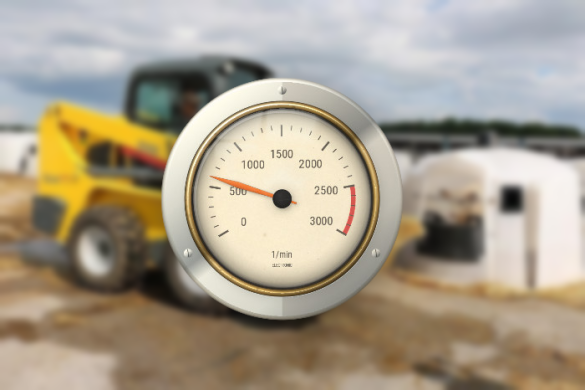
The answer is **600** rpm
